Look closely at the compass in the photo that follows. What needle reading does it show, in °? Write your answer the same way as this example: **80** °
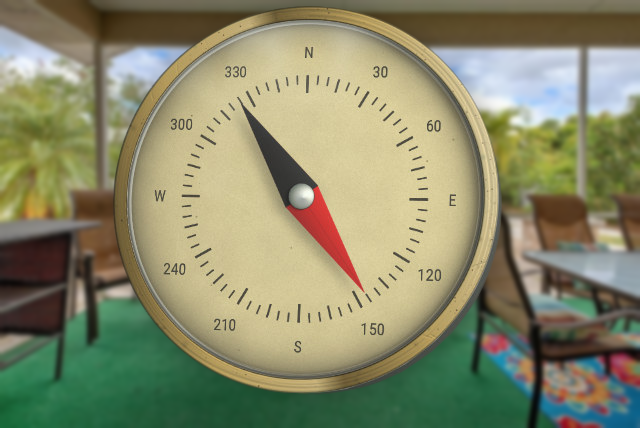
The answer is **145** °
